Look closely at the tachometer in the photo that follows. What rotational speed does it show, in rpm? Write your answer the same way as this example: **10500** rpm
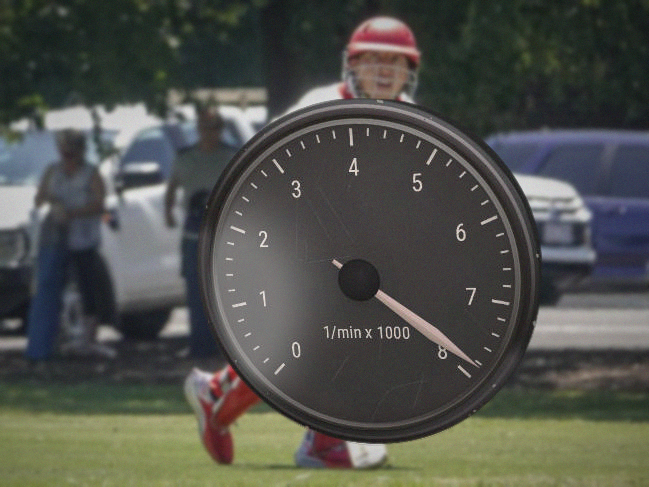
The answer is **7800** rpm
